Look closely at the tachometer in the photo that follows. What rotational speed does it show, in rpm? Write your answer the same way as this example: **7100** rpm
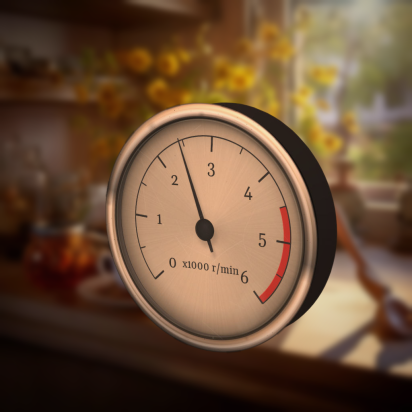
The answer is **2500** rpm
